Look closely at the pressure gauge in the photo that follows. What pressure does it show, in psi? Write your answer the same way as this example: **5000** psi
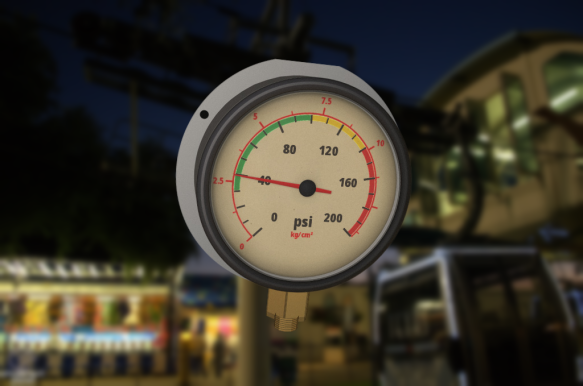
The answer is **40** psi
